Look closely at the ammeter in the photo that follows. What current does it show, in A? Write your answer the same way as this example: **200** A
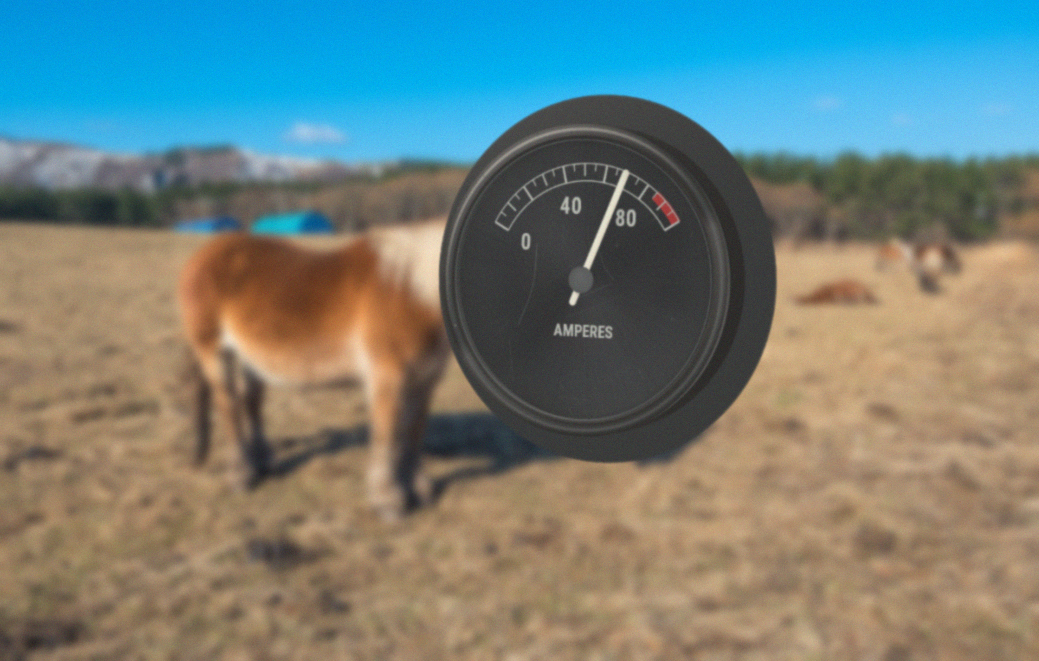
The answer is **70** A
